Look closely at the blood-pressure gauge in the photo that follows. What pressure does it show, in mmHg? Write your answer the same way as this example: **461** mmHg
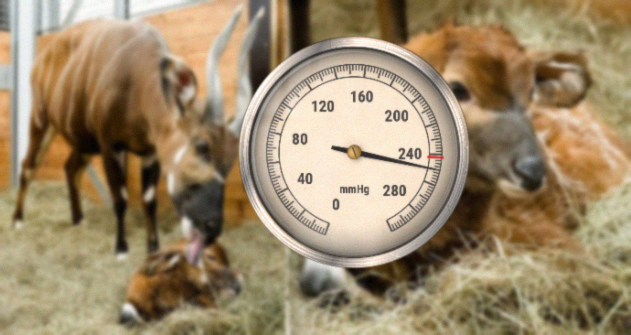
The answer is **250** mmHg
